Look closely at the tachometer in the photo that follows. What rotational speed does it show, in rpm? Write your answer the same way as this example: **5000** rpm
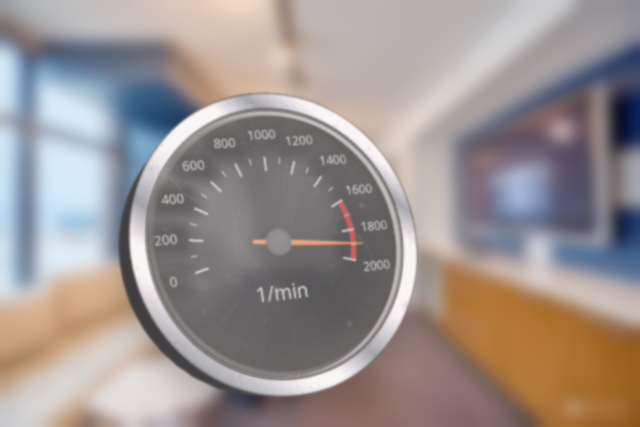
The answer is **1900** rpm
